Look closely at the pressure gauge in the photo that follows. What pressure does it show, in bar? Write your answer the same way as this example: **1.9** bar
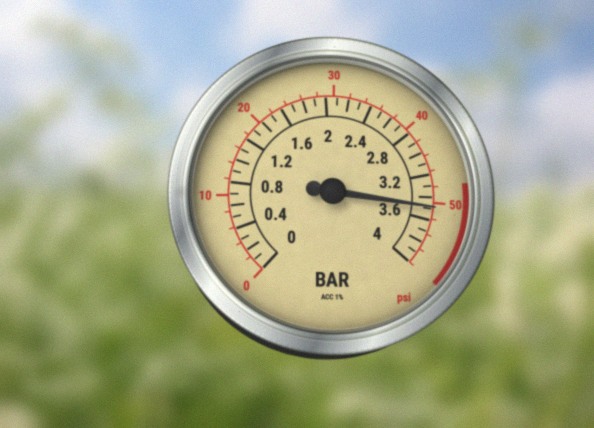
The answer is **3.5** bar
